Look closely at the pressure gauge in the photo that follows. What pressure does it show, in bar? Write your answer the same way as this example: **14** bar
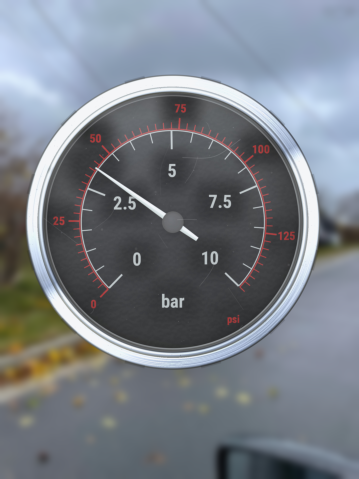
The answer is **3** bar
